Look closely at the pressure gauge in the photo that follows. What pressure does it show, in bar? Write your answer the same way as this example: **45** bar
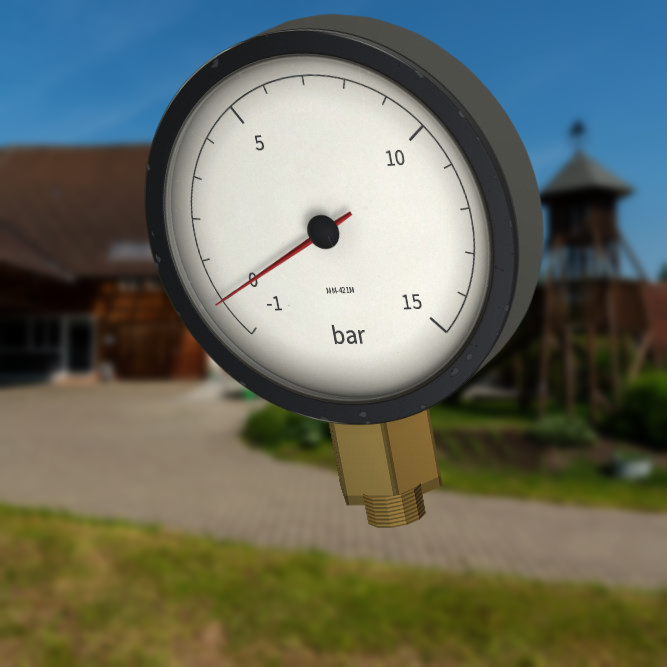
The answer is **0** bar
